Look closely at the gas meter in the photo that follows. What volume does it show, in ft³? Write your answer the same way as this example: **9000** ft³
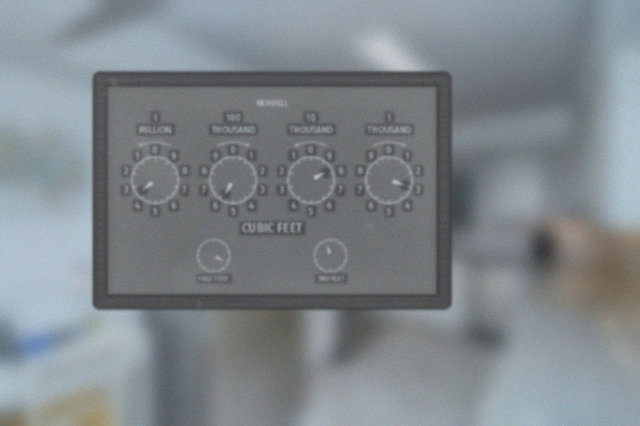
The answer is **358300** ft³
